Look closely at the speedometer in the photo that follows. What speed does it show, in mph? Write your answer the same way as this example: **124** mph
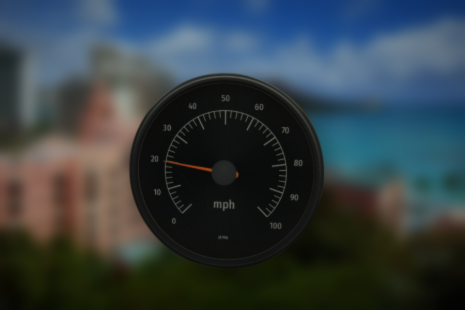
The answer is **20** mph
